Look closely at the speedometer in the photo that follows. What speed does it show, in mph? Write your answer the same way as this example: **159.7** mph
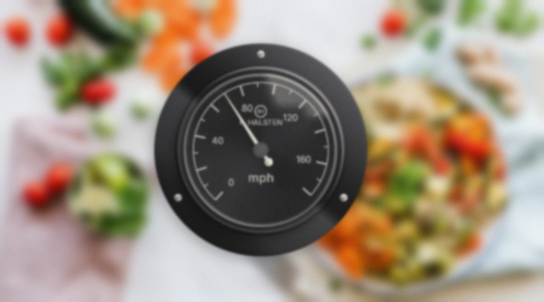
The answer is **70** mph
